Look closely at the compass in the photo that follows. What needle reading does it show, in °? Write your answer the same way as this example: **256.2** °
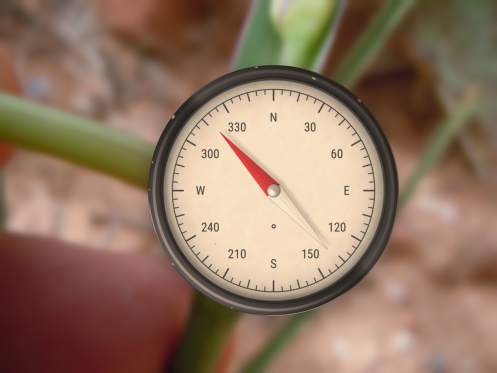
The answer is **317.5** °
